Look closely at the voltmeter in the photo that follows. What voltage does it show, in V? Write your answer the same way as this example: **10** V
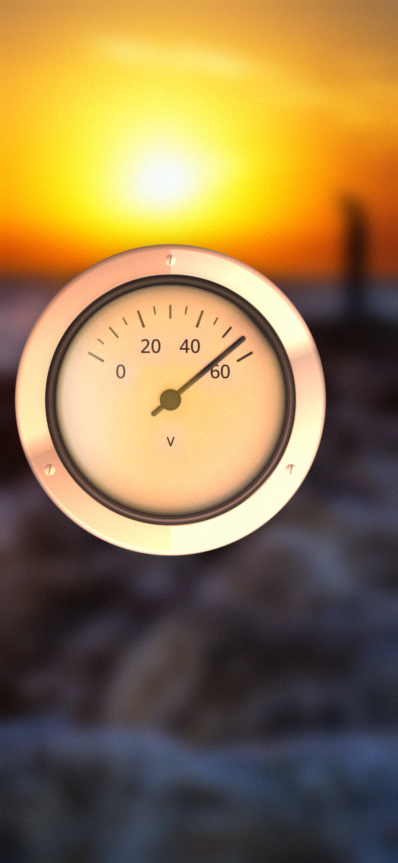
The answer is **55** V
